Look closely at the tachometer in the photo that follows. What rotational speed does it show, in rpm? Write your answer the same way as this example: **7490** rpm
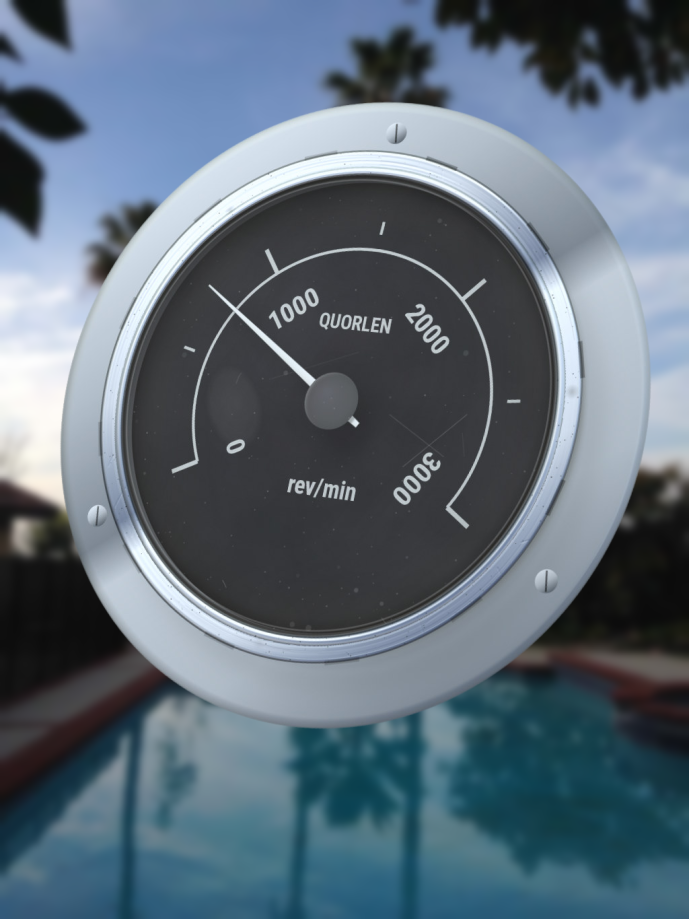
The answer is **750** rpm
